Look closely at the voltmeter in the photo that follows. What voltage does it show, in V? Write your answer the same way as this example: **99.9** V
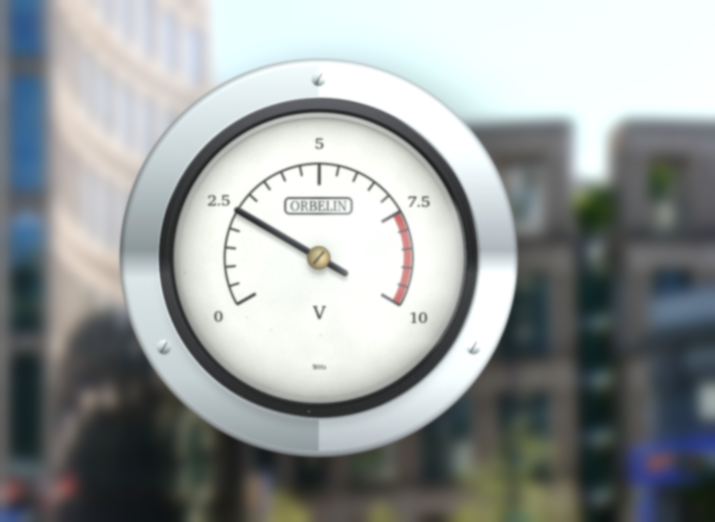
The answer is **2.5** V
